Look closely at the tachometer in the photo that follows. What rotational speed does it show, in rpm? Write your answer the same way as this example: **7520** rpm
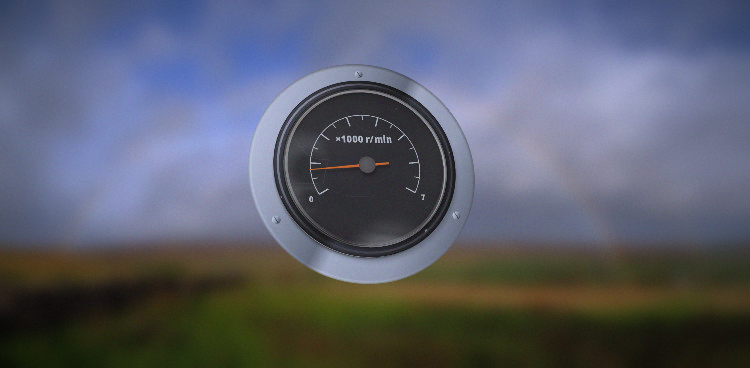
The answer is **750** rpm
